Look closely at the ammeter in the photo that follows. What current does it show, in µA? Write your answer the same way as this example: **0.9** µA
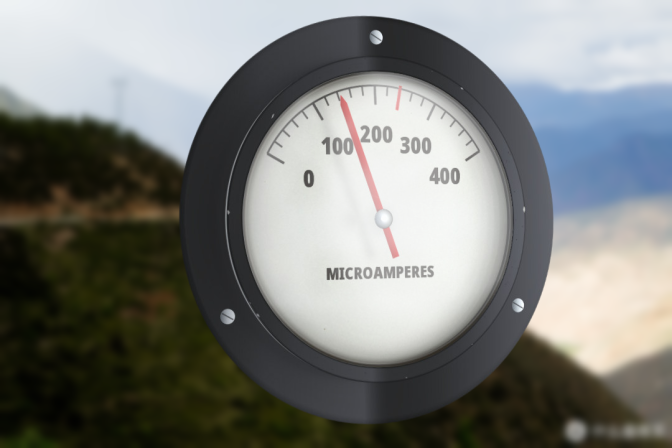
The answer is **140** µA
